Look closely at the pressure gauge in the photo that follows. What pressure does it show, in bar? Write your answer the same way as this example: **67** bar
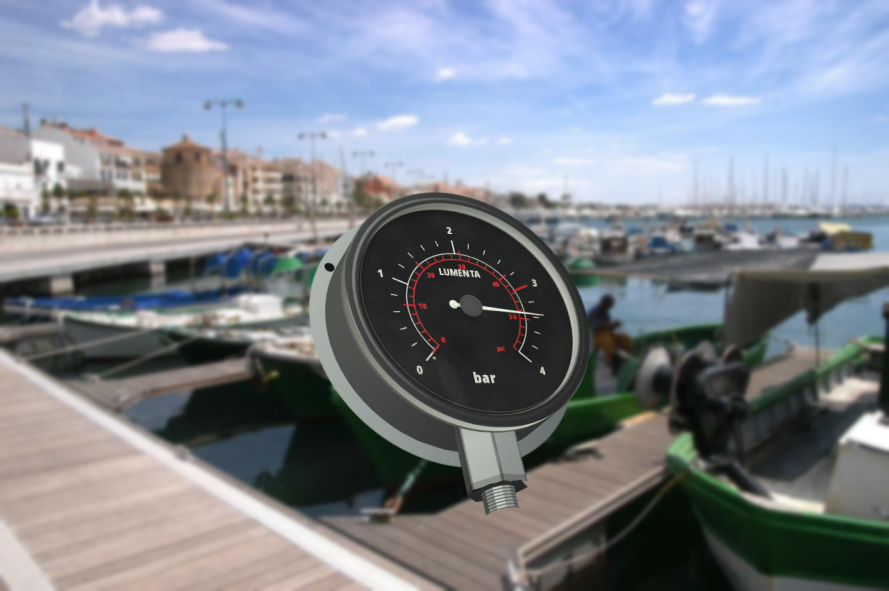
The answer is **3.4** bar
